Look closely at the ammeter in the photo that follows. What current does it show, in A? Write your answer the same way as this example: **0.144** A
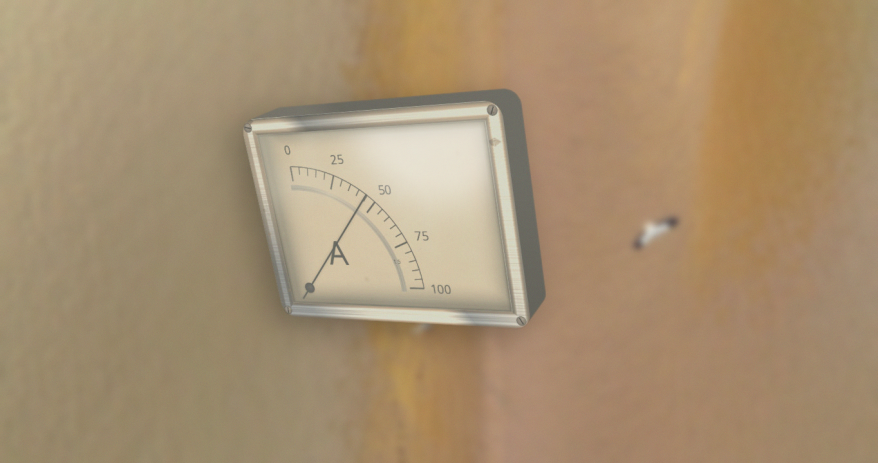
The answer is **45** A
